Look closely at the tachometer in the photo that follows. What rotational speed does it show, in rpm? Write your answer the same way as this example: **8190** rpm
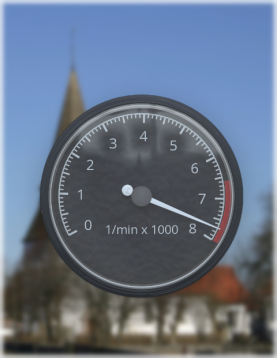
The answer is **7700** rpm
